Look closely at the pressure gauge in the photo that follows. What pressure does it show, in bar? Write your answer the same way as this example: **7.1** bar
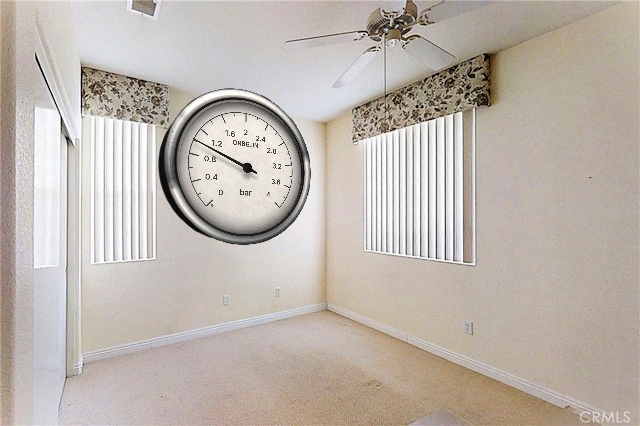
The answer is **1** bar
